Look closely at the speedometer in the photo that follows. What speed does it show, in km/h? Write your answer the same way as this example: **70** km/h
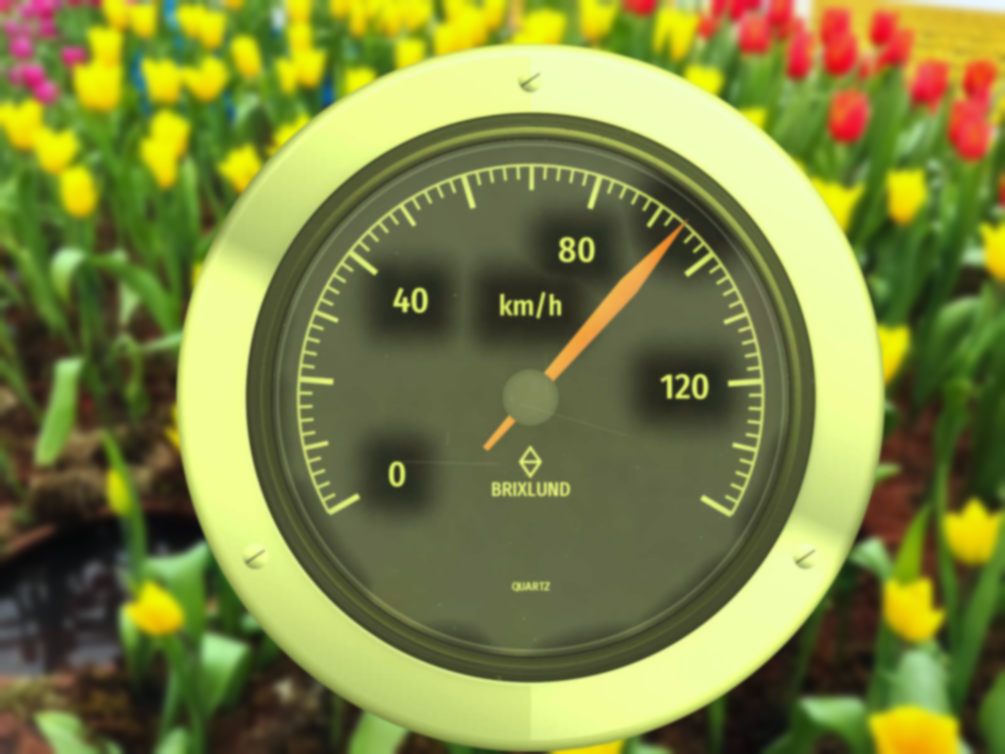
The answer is **94** km/h
